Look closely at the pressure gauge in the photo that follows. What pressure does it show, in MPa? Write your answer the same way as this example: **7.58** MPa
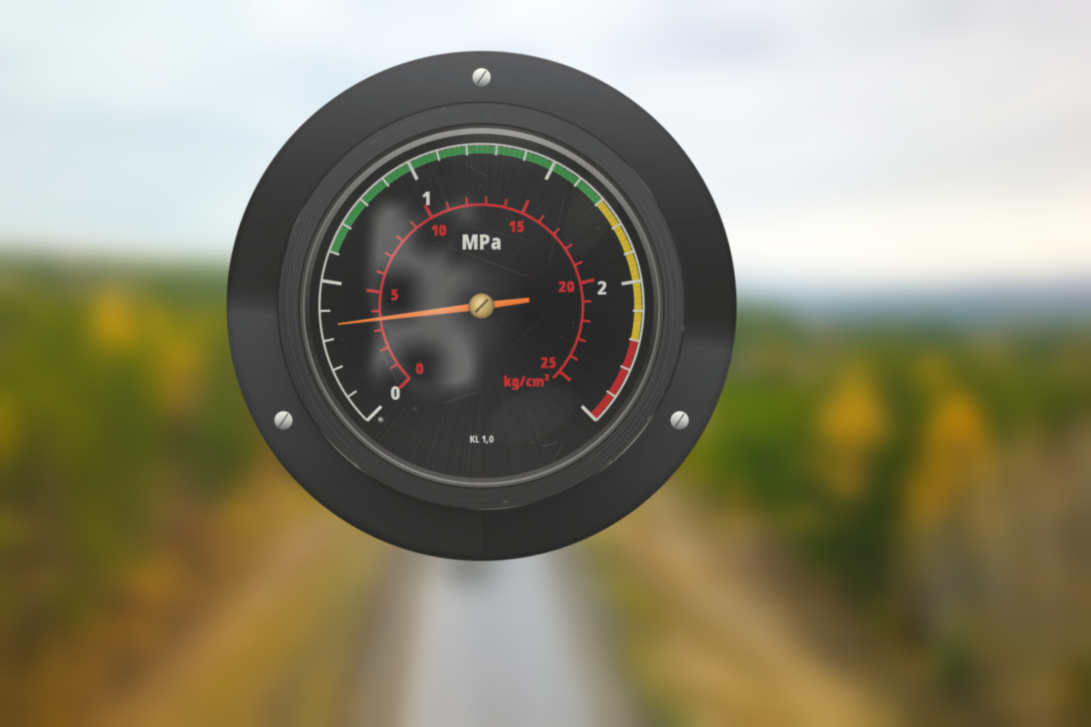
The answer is **0.35** MPa
